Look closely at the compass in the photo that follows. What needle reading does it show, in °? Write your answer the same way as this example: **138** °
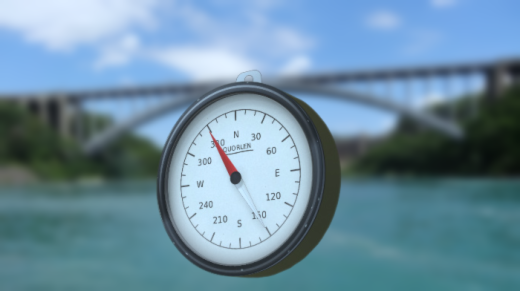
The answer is **330** °
